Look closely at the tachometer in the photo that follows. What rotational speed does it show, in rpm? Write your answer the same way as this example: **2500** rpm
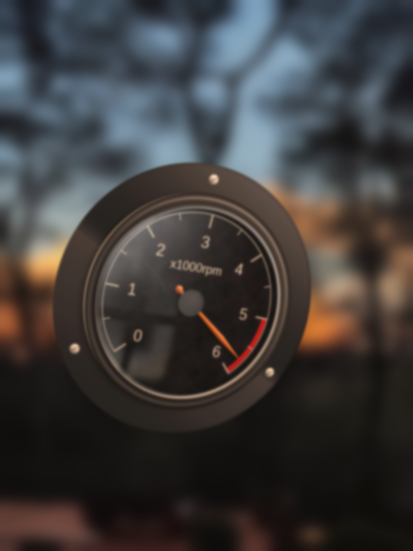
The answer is **5750** rpm
